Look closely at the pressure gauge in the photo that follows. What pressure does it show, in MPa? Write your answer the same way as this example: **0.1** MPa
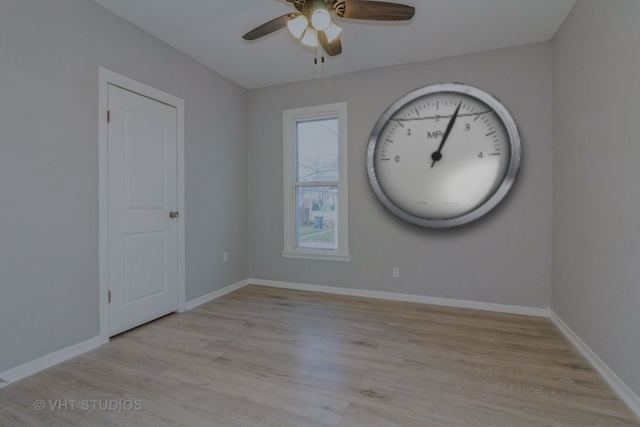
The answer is **2.5** MPa
